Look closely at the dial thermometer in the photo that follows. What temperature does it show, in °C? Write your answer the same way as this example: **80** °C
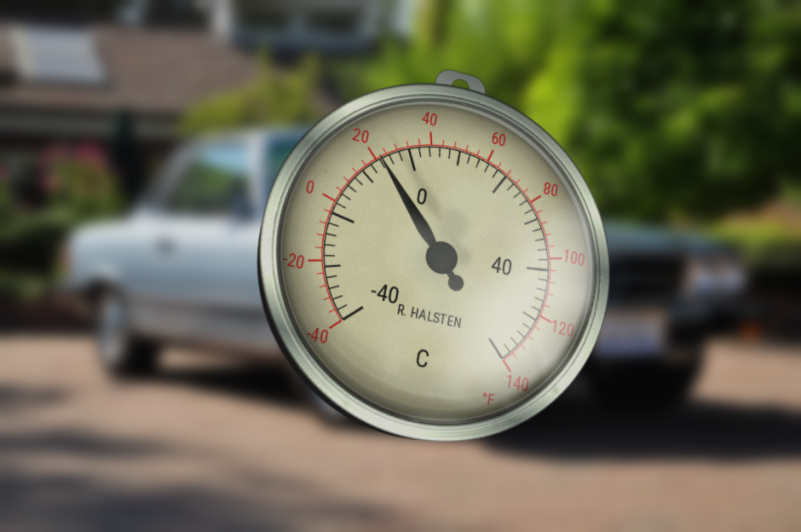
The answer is **-6** °C
